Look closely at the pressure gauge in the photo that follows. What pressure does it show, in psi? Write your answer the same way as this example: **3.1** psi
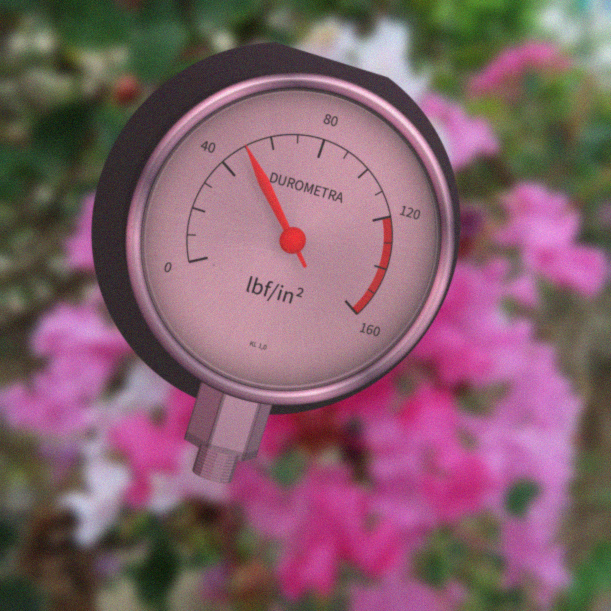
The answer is **50** psi
